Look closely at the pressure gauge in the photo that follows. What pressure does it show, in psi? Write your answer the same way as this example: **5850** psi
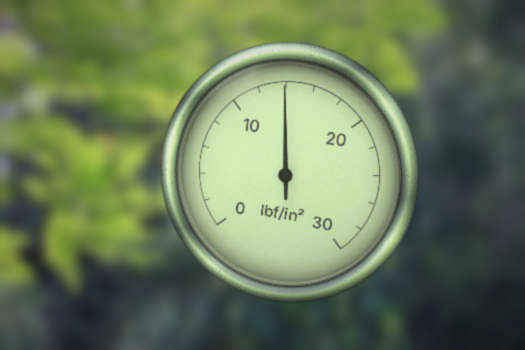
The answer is **14** psi
